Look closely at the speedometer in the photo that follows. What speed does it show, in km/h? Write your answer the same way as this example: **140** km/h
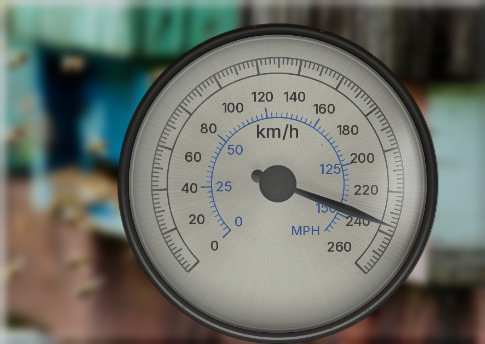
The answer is **236** km/h
